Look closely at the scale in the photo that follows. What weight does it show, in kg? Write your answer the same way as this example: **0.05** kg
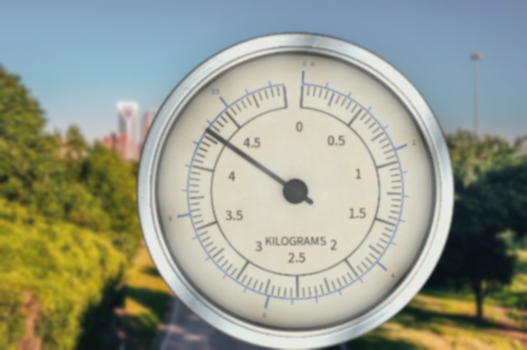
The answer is **4.3** kg
